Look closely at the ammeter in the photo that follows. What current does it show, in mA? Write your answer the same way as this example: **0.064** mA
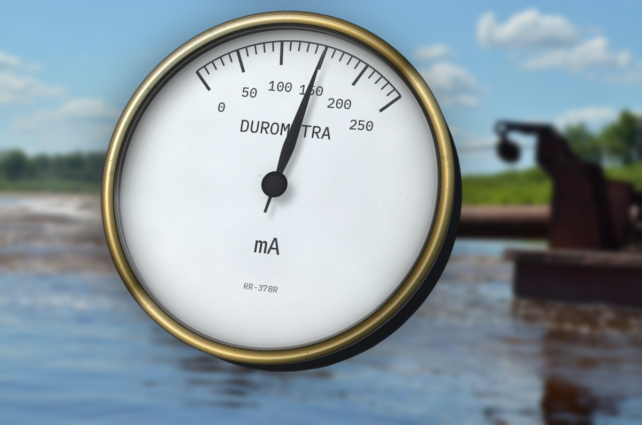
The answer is **150** mA
